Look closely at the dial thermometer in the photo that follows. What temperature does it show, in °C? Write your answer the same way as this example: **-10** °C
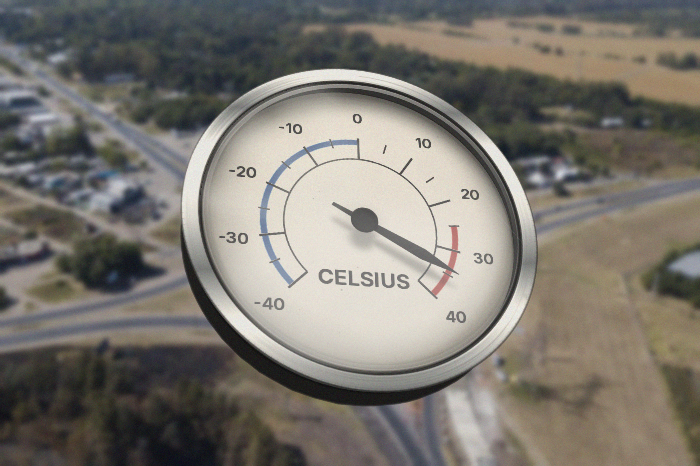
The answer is **35** °C
